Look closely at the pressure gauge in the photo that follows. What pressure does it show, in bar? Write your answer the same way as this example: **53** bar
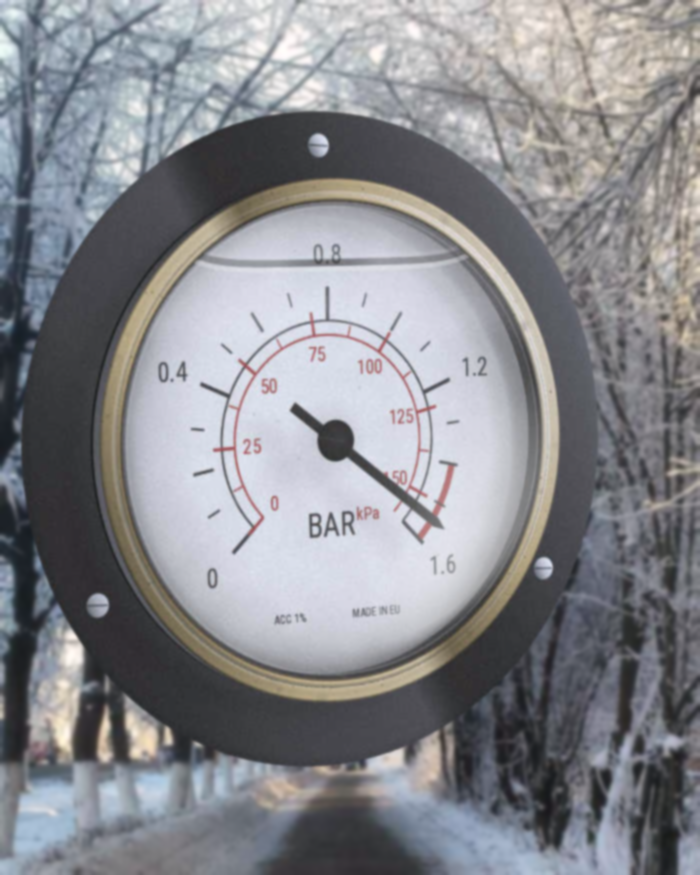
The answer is **1.55** bar
